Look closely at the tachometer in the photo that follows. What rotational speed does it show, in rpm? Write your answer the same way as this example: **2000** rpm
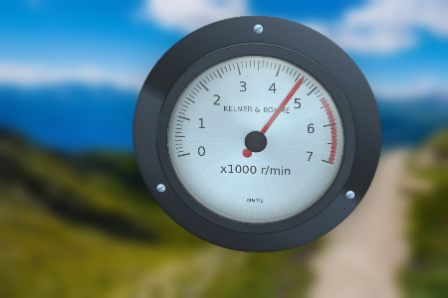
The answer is **4600** rpm
